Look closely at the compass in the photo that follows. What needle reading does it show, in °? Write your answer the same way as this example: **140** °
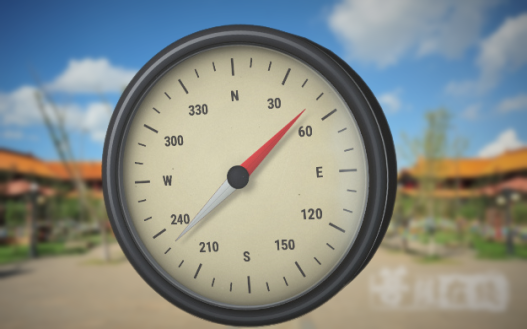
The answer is **50** °
